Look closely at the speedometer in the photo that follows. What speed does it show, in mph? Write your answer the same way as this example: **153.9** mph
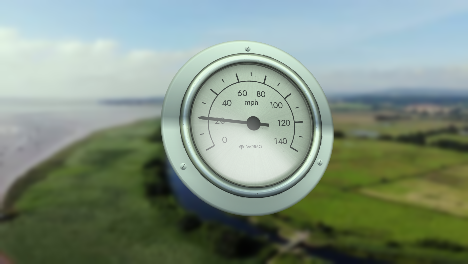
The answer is **20** mph
